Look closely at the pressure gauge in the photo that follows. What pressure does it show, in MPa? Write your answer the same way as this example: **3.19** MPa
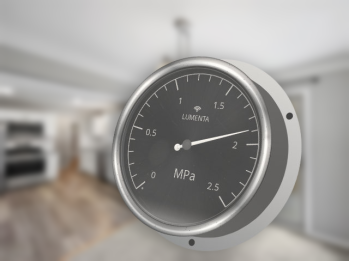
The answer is **1.9** MPa
